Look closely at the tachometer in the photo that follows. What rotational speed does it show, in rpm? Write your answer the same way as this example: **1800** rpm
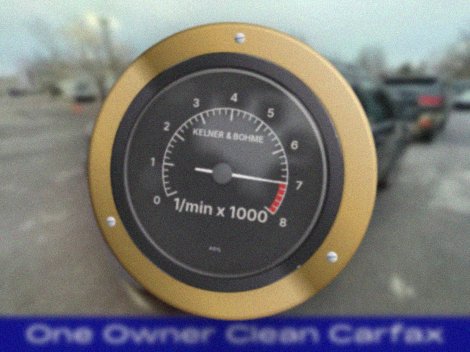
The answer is **7000** rpm
